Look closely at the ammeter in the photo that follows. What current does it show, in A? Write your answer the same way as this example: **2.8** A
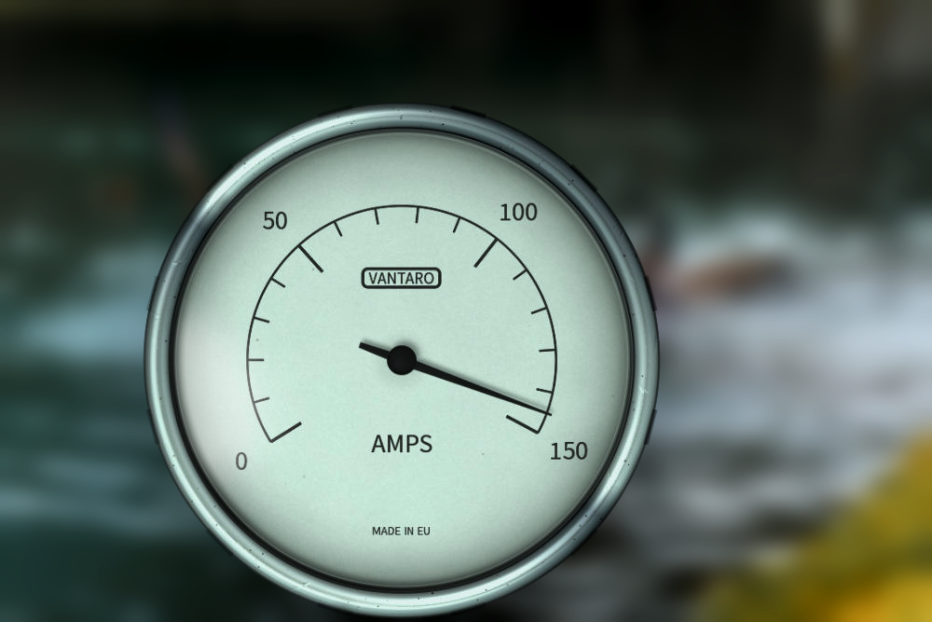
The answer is **145** A
